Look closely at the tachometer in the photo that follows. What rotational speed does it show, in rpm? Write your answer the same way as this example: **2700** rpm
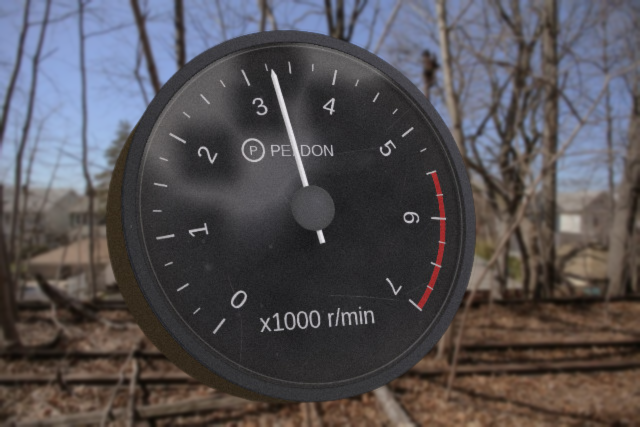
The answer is **3250** rpm
